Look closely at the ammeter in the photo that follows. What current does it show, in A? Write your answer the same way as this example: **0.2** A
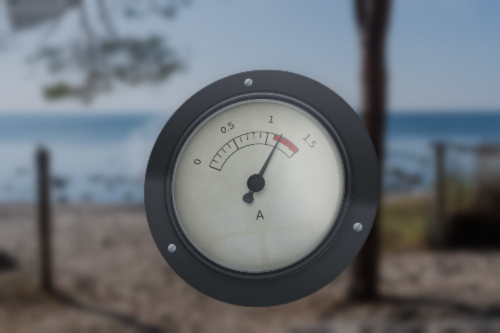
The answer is **1.2** A
